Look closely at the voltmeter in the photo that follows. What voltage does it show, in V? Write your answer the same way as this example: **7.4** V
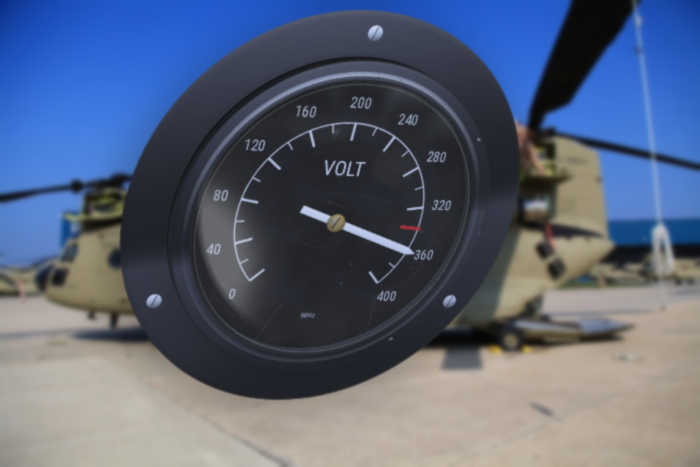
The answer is **360** V
